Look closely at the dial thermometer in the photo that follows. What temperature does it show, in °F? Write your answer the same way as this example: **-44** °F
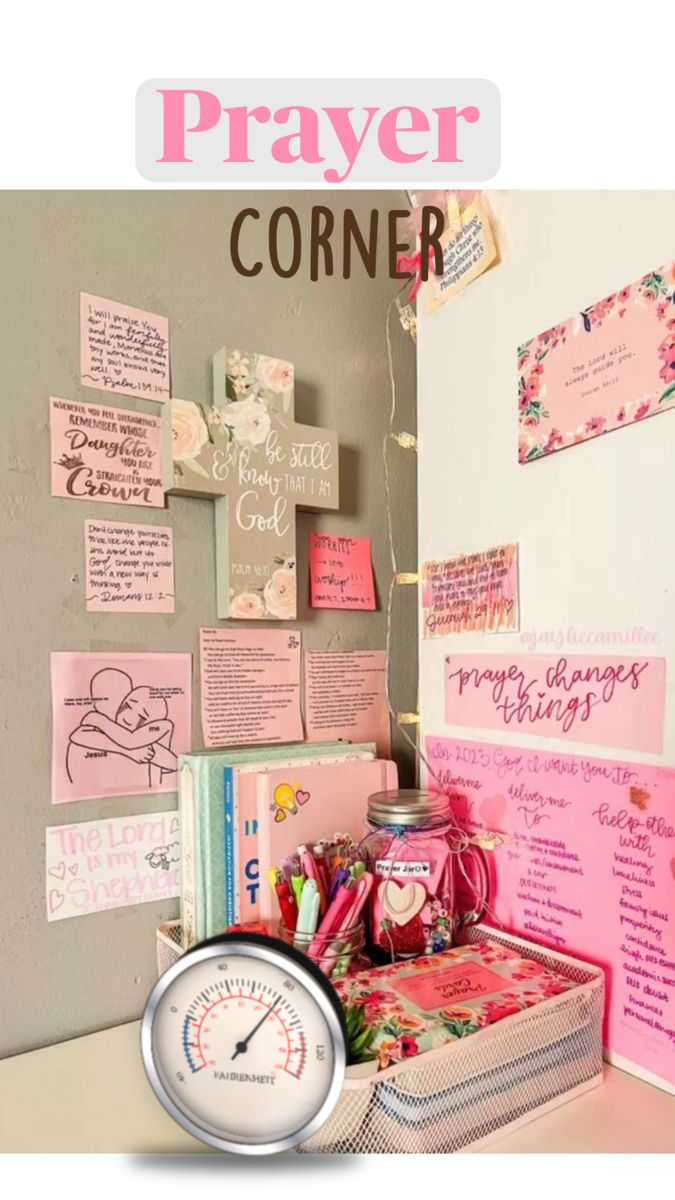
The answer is **80** °F
